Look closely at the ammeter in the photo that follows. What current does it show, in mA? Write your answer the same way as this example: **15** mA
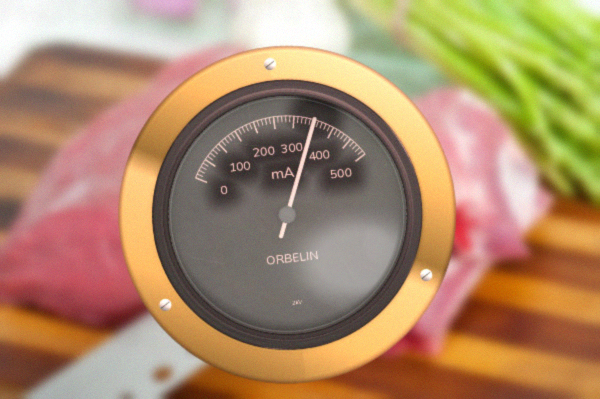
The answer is **350** mA
